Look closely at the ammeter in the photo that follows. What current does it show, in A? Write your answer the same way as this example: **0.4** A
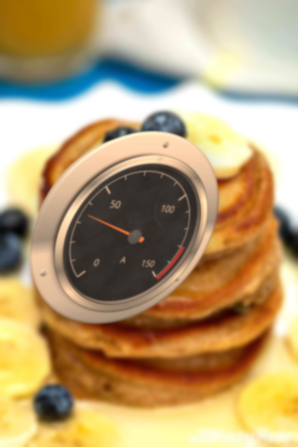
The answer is **35** A
